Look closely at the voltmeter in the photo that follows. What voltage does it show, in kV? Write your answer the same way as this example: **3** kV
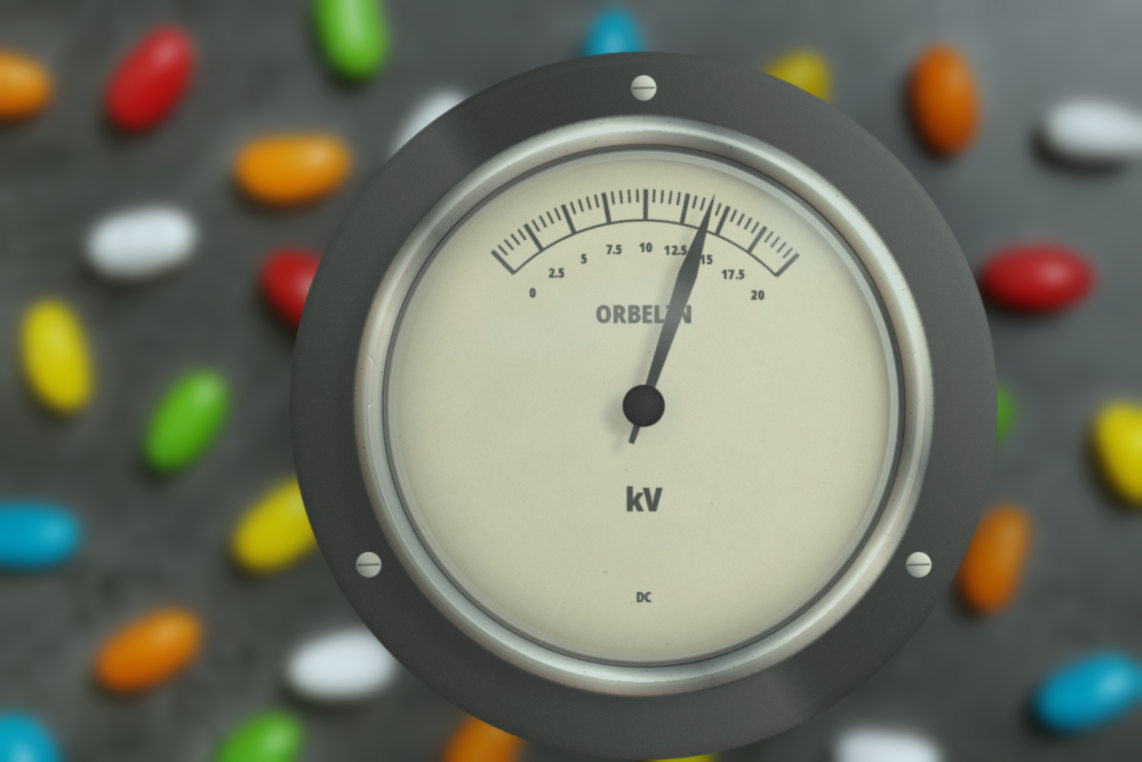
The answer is **14** kV
